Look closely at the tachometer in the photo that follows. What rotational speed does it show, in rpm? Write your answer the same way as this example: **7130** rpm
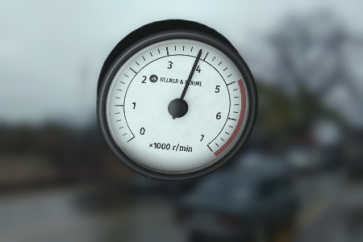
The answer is **3800** rpm
